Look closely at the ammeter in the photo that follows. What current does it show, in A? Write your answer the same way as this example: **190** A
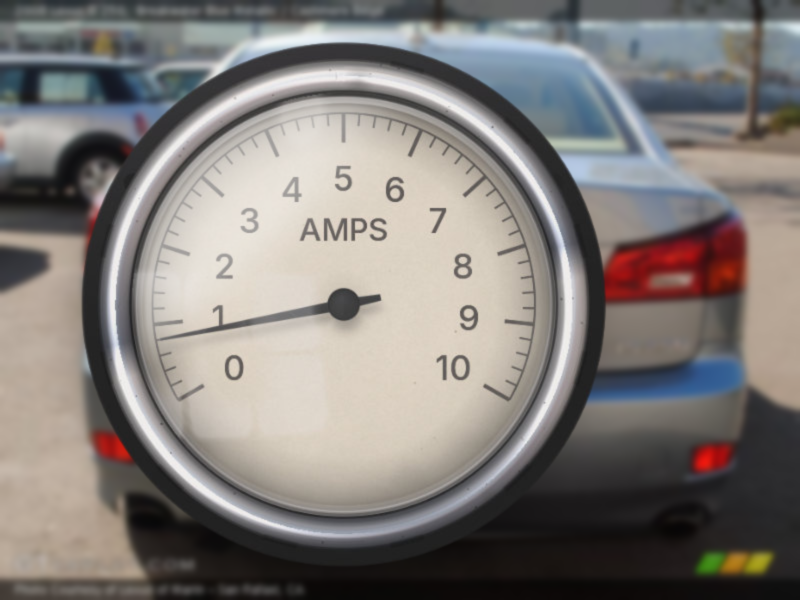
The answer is **0.8** A
